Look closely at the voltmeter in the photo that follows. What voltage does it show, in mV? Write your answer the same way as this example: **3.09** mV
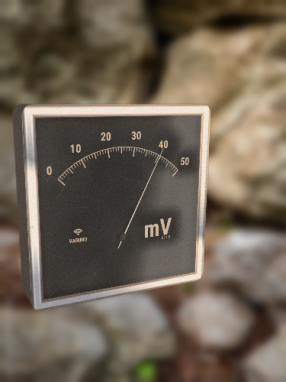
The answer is **40** mV
